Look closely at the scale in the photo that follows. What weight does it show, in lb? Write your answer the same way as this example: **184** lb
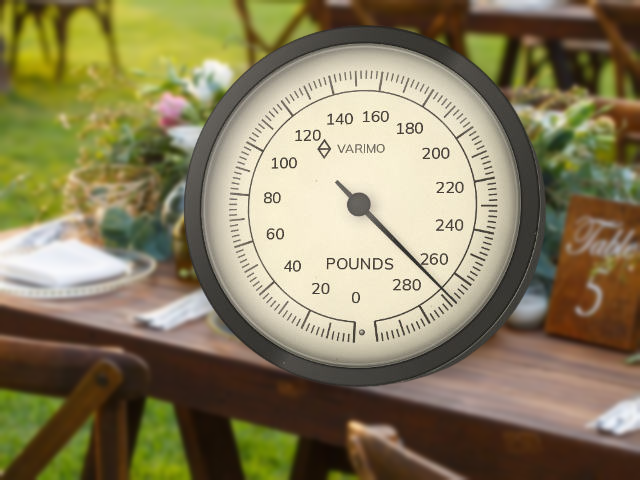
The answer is **268** lb
